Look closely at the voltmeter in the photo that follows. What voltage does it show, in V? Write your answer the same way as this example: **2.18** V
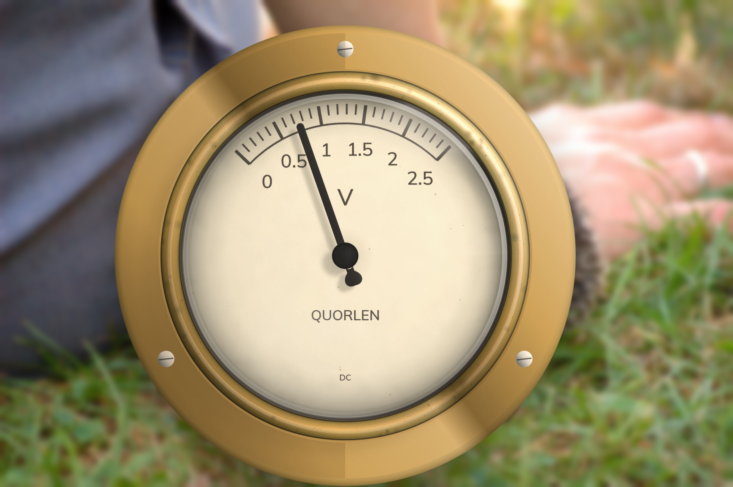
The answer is **0.75** V
